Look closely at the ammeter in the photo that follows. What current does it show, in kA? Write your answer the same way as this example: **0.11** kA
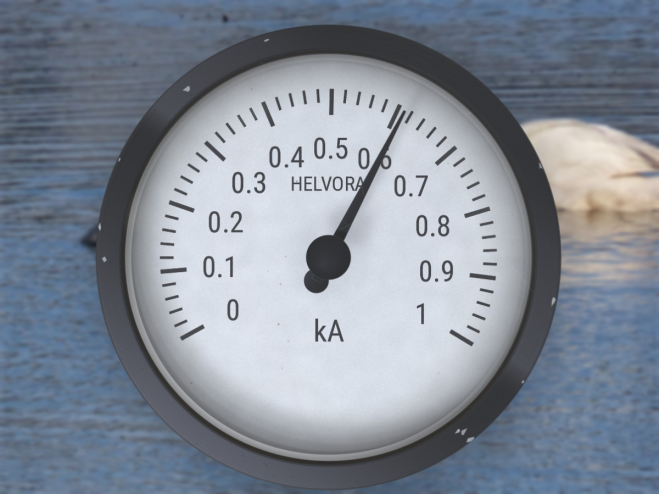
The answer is **0.61** kA
